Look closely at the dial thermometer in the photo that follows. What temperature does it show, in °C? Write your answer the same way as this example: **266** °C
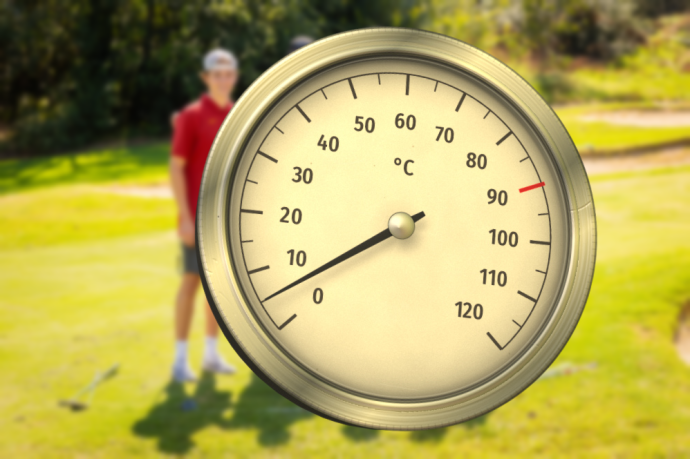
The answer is **5** °C
